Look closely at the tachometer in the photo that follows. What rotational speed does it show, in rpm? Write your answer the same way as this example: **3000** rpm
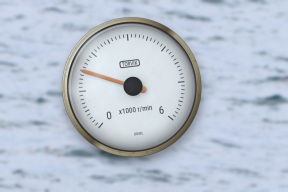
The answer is **1500** rpm
